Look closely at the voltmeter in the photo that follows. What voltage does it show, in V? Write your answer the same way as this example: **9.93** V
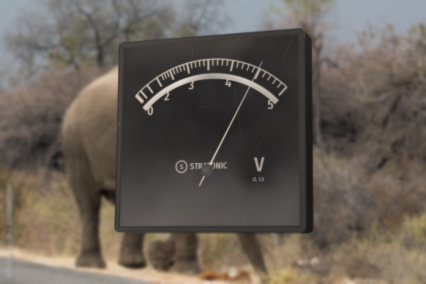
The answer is **4.5** V
